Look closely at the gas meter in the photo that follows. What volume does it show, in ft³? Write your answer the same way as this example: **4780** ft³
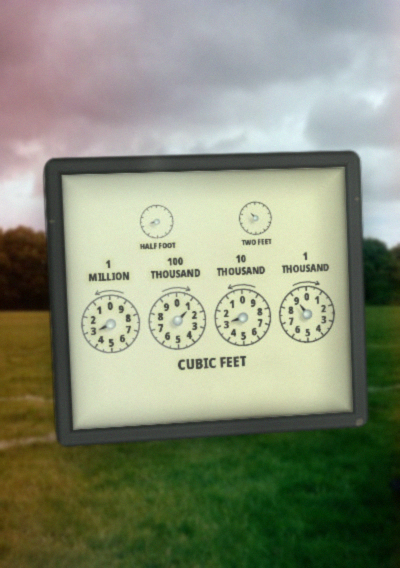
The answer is **312900** ft³
